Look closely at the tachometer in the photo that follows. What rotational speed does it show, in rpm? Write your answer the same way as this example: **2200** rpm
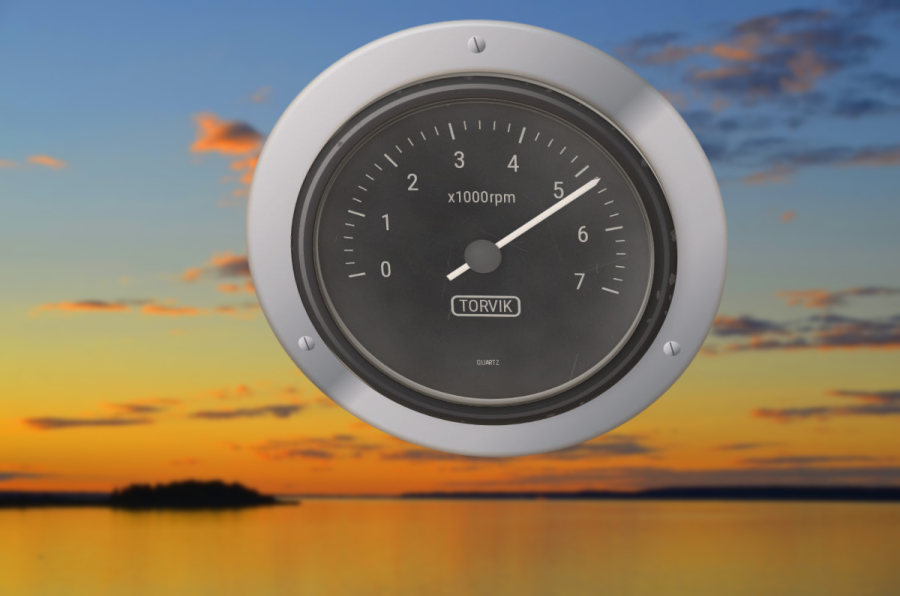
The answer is **5200** rpm
